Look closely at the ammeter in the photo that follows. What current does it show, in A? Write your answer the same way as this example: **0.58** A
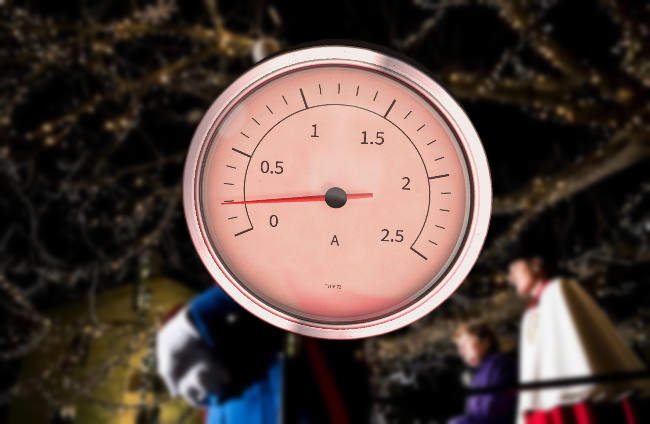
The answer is **0.2** A
